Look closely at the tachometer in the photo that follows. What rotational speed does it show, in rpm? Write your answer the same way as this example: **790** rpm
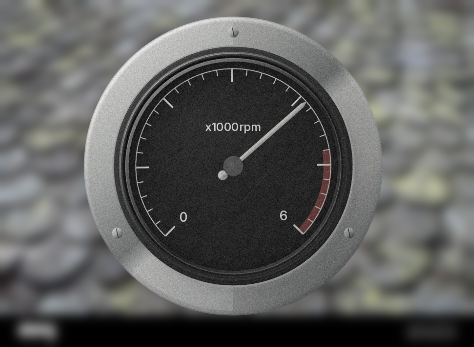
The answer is **4100** rpm
